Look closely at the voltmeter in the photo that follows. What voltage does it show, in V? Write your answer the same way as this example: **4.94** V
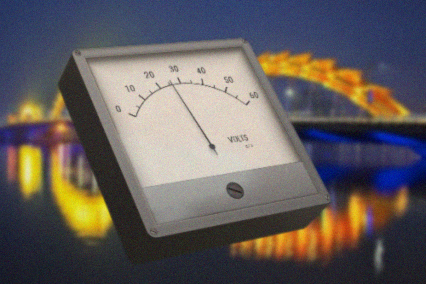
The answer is **25** V
